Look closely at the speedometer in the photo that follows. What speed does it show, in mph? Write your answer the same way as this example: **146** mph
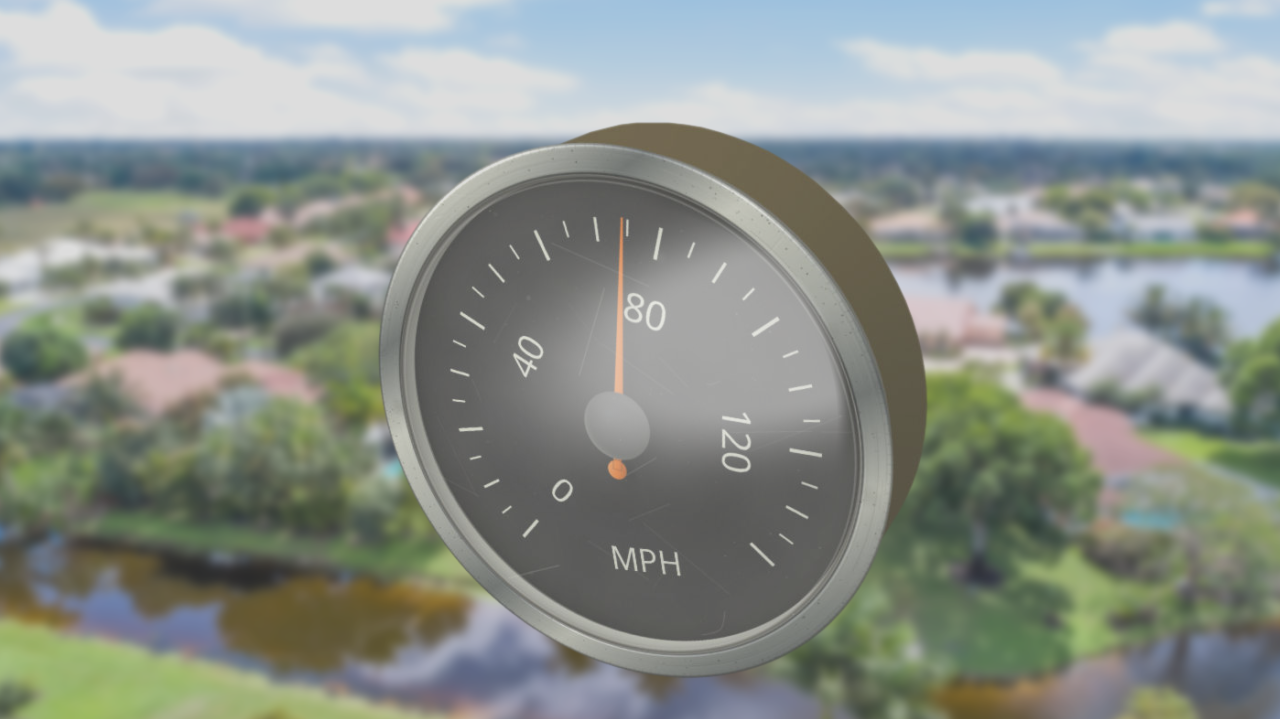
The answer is **75** mph
